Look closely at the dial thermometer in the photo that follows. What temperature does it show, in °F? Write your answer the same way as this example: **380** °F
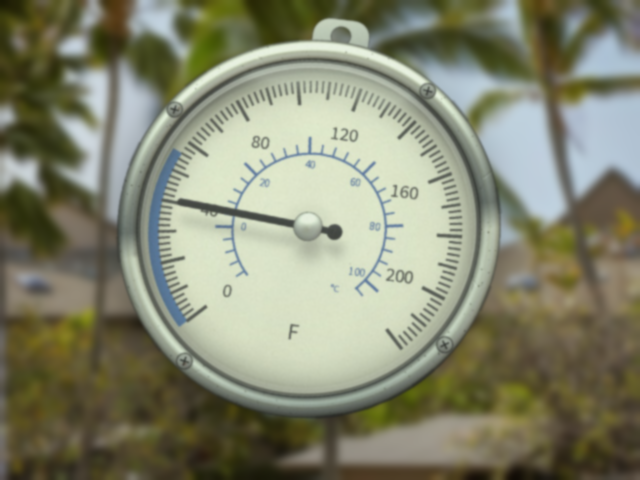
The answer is **40** °F
